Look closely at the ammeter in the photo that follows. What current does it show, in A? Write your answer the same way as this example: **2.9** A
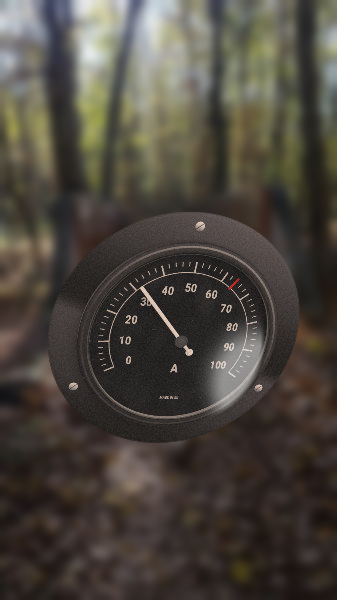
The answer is **32** A
